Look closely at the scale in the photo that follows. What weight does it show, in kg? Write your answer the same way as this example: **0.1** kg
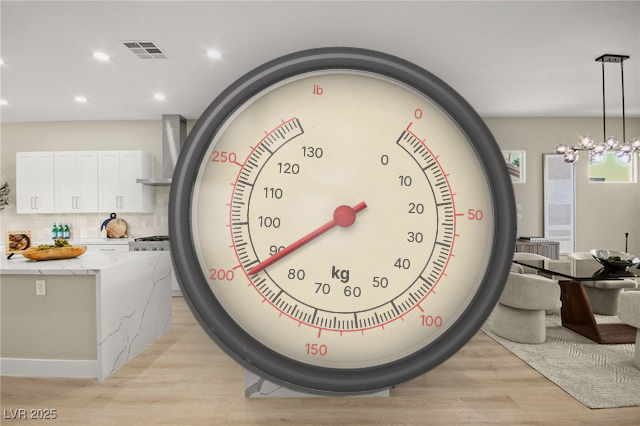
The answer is **88** kg
